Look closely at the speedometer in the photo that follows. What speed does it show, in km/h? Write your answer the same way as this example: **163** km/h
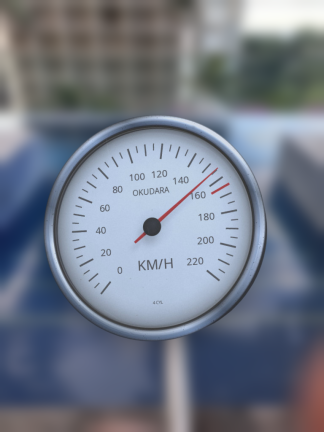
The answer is **155** km/h
